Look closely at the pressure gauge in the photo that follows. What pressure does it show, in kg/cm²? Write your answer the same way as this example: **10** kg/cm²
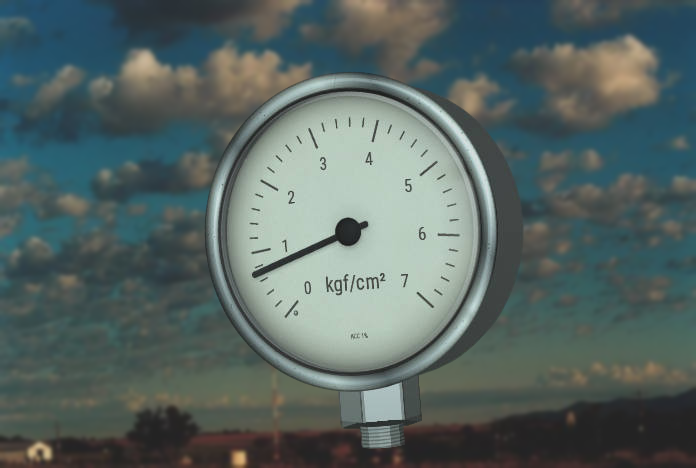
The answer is **0.7** kg/cm²
